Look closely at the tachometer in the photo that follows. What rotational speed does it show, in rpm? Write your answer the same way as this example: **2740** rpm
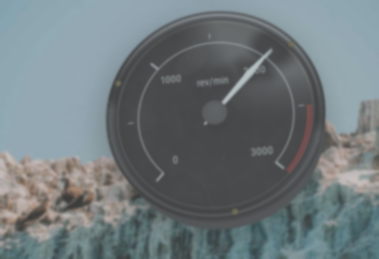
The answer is **2000** rpm
